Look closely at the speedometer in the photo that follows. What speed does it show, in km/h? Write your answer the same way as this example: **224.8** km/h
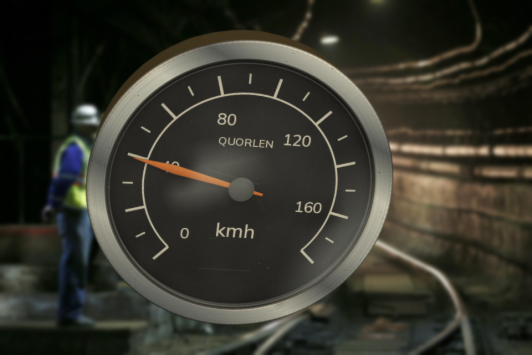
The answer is **40** km/h
